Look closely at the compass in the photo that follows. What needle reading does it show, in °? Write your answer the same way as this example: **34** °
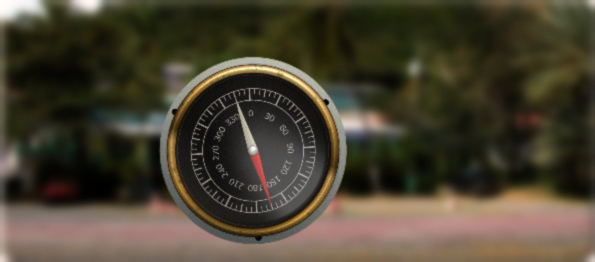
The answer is **165** °
